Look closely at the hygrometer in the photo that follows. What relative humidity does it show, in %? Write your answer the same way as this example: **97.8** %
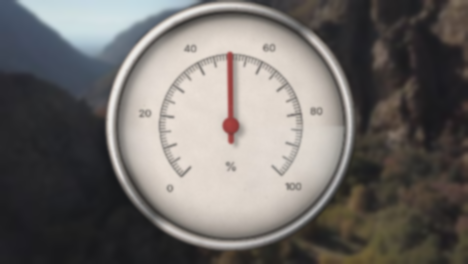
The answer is **50** %
